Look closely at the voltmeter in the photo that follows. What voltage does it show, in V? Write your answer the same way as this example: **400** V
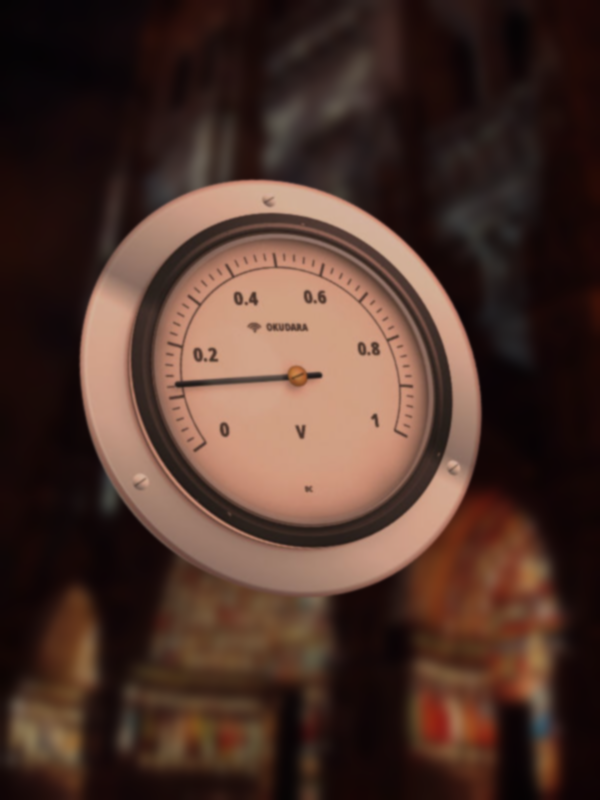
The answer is **0.12** V
